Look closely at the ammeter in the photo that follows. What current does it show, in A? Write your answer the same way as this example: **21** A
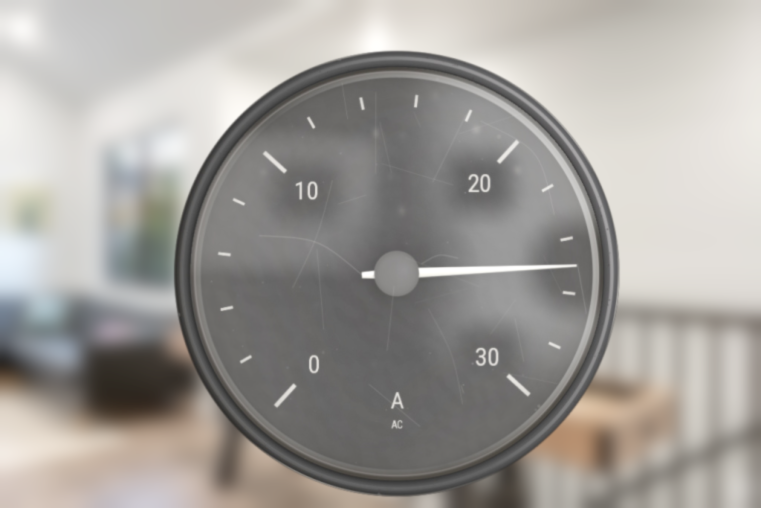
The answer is **25** A
